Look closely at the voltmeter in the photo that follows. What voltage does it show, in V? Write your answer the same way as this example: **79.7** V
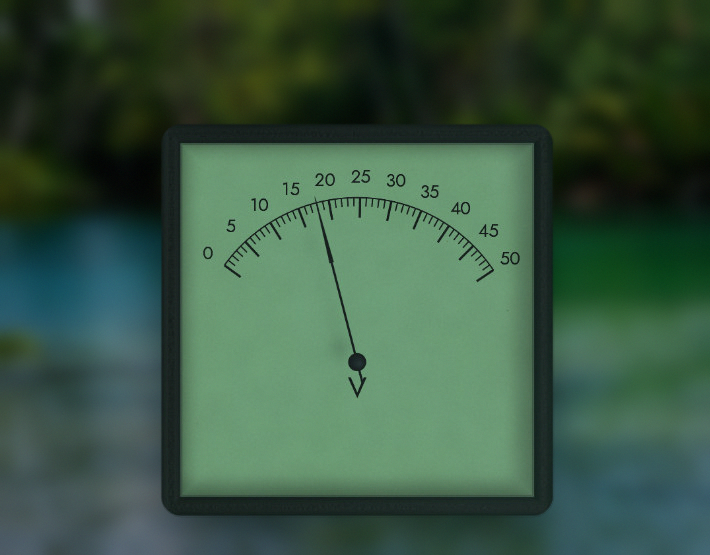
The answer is **18** V
